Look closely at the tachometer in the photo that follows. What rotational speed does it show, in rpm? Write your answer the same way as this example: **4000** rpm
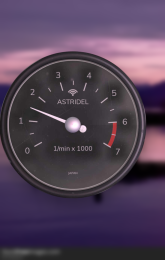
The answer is **1500** rpm
